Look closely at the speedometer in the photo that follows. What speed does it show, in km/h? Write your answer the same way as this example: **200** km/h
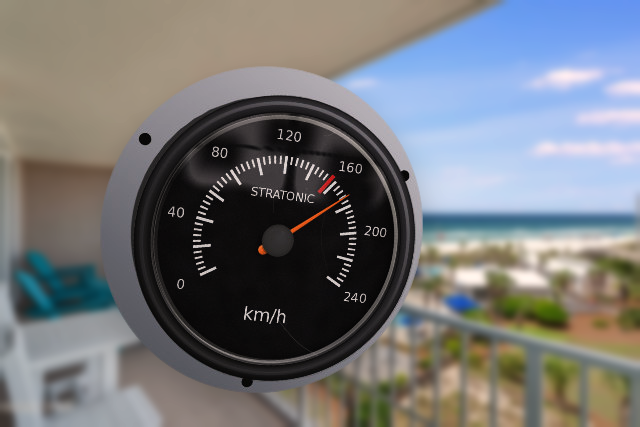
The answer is **172** km/h
